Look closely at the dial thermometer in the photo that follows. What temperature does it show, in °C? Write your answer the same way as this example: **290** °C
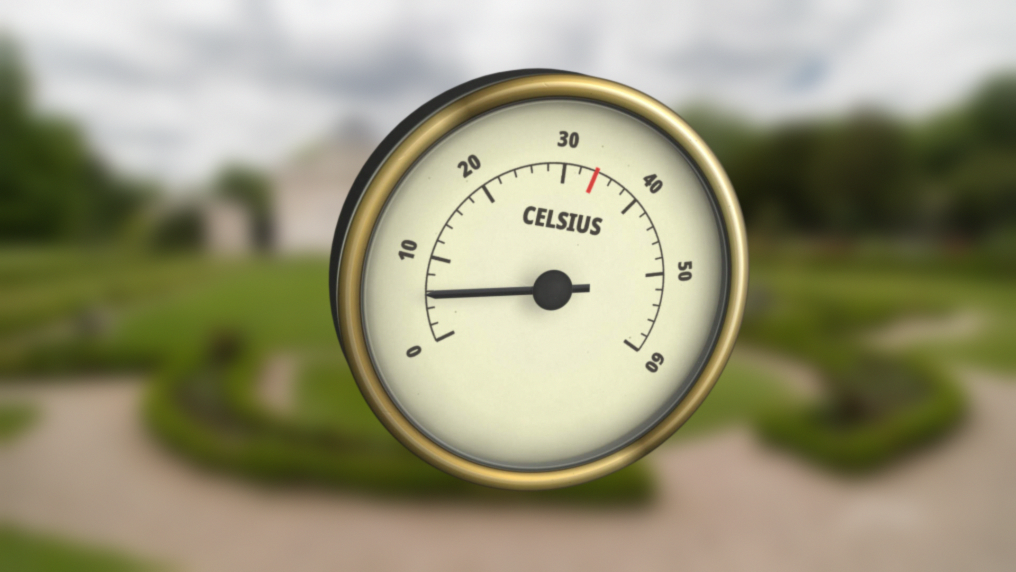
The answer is **6** °C
